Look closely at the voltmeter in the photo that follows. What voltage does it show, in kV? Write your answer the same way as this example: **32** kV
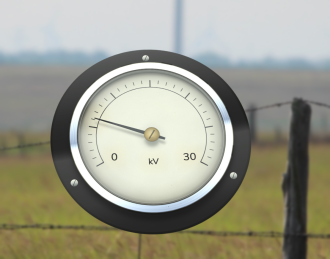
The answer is **6** kV
